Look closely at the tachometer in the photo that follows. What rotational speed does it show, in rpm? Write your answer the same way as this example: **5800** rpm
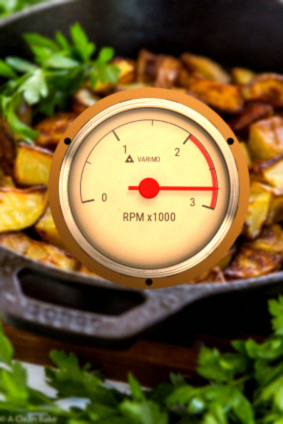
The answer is **2750** rpm
